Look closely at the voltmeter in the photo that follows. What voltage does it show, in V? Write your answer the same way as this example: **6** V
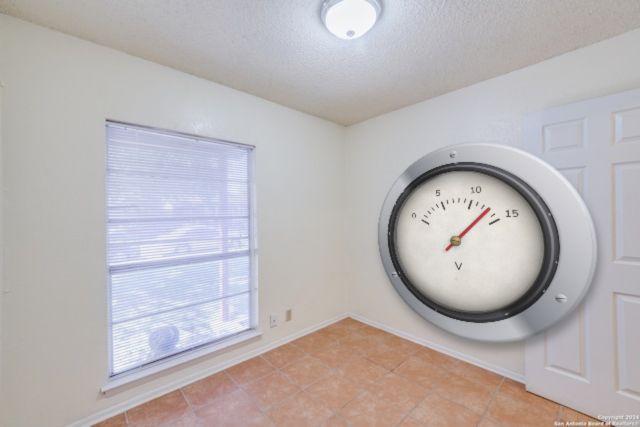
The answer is **13** V
